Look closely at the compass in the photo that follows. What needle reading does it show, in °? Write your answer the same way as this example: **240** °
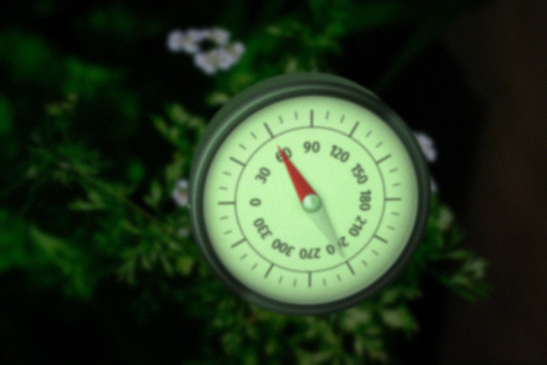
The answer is **60** °
